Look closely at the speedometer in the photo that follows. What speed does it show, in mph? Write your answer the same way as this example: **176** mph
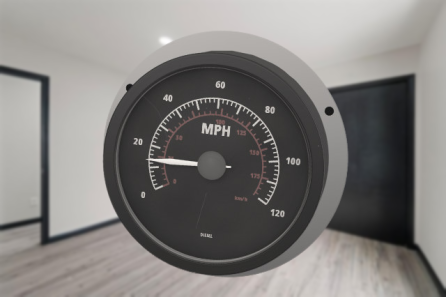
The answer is **14** mph
